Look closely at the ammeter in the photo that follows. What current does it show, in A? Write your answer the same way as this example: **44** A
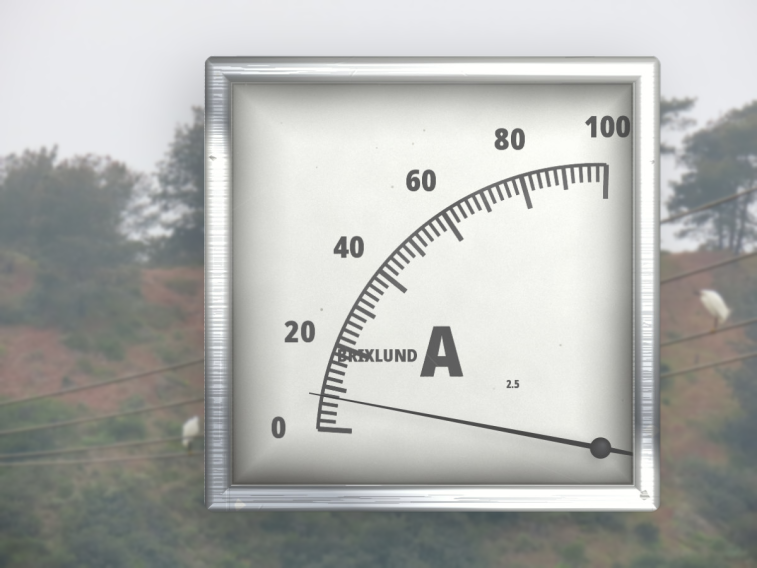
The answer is **8** A
